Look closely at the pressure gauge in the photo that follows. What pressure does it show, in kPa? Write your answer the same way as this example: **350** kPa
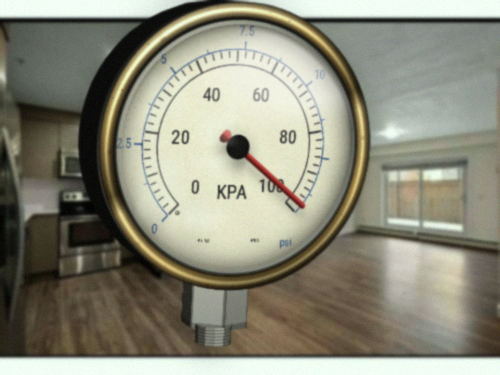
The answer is **98** kPa
